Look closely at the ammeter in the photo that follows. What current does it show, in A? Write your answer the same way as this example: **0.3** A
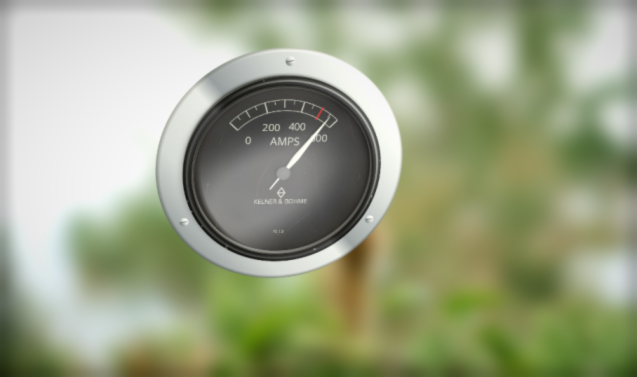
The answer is **550** A
